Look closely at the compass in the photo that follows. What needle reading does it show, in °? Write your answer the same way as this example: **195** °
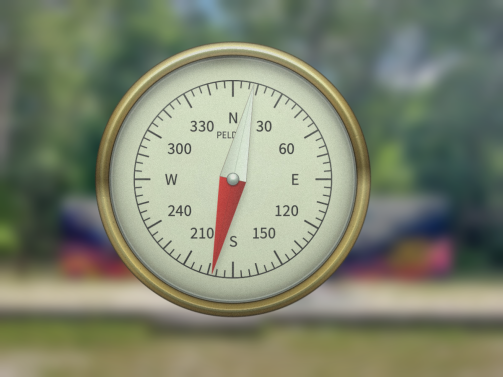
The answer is **192.5** °
